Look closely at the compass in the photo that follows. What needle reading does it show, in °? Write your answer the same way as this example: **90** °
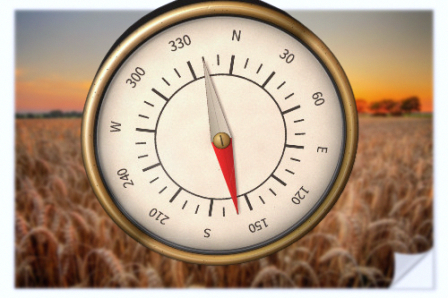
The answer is **160** °
